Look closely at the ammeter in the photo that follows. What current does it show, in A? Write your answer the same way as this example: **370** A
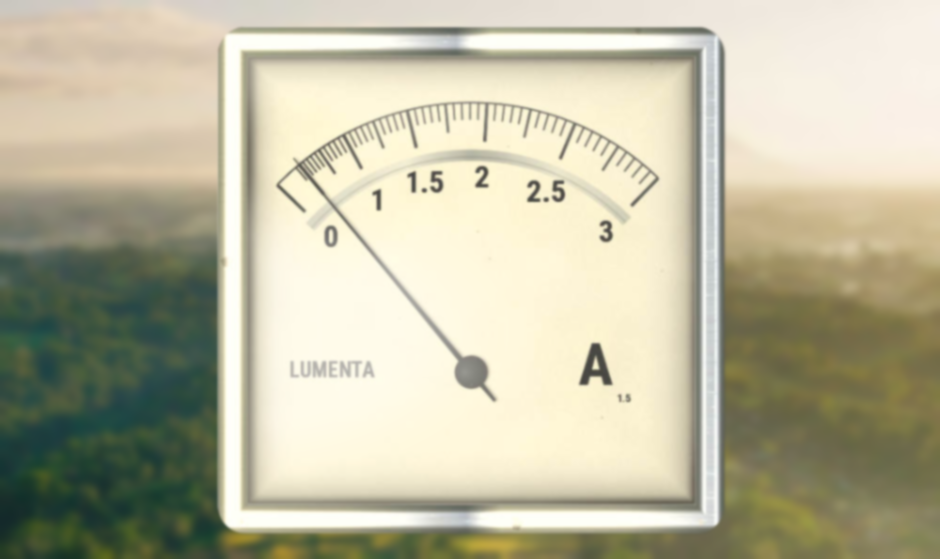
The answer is **0.5** A
